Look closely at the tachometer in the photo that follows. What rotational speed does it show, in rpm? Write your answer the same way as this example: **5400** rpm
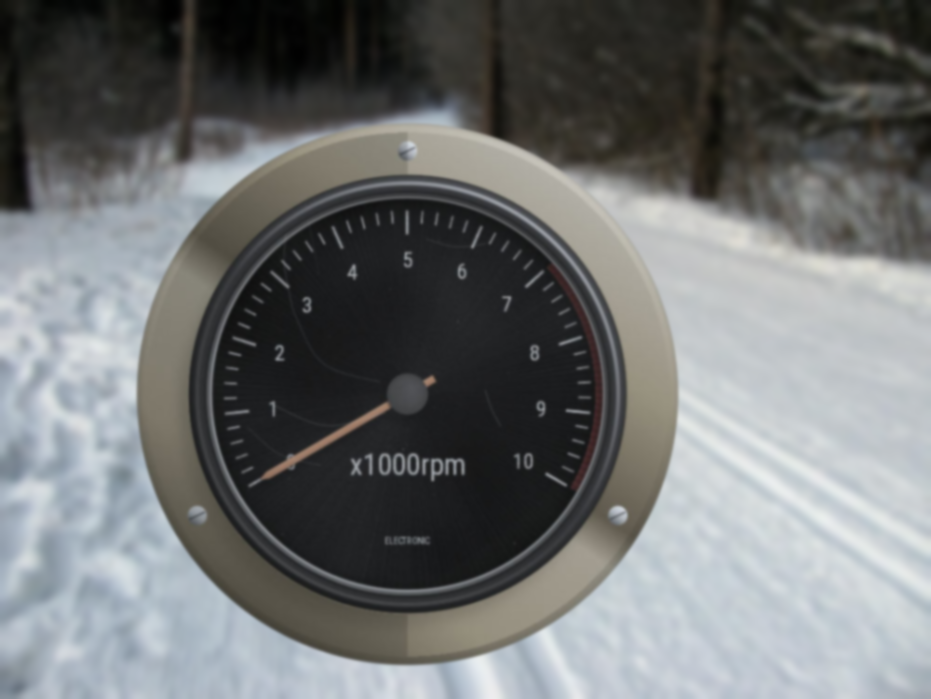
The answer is **0** rpm
